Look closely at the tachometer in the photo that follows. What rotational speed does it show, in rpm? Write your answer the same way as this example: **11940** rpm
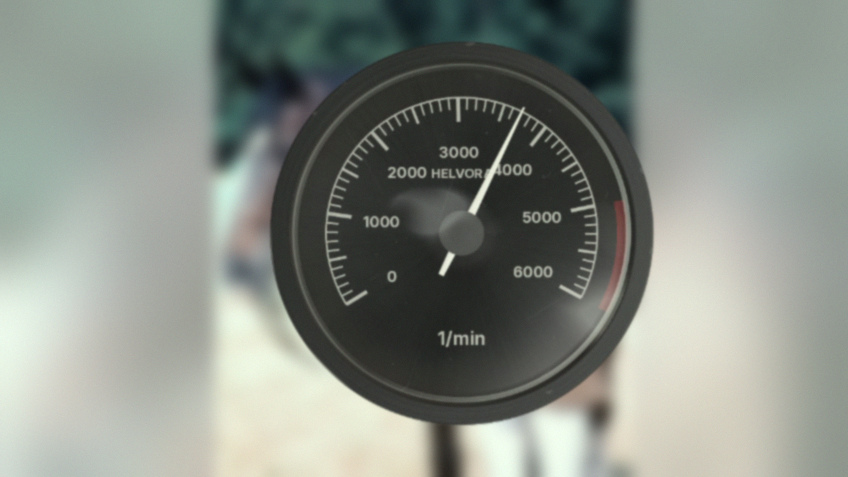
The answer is **3700** rpm
